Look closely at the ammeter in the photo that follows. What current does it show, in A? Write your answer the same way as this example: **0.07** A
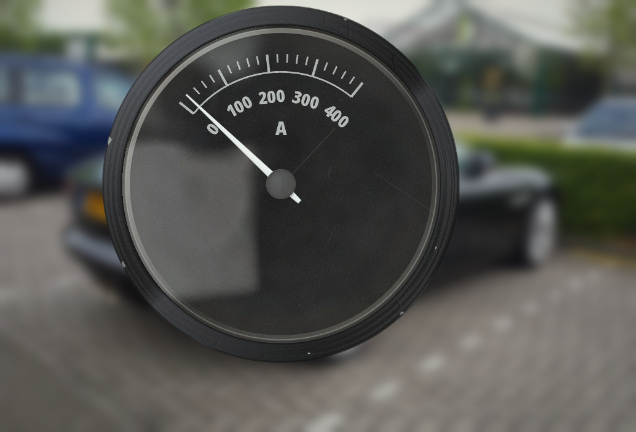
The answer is **20** A
